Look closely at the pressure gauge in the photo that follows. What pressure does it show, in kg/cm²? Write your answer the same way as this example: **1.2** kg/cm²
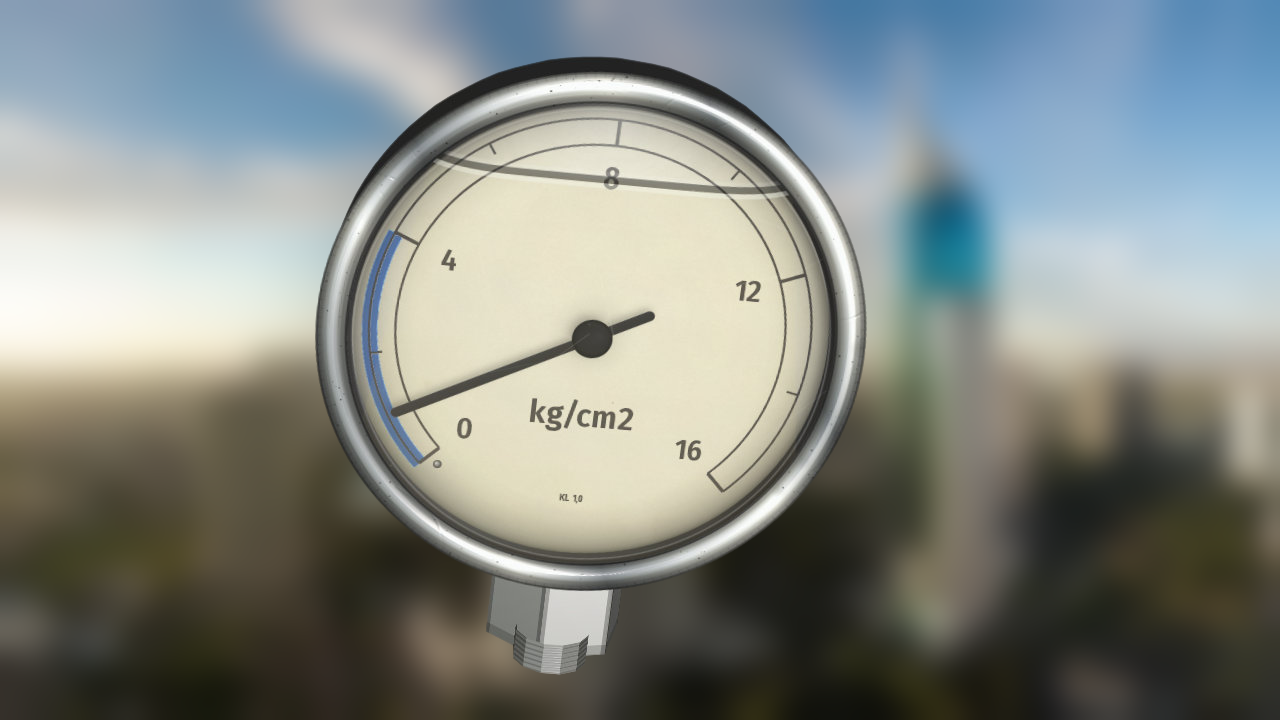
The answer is **1** kg/cm²
